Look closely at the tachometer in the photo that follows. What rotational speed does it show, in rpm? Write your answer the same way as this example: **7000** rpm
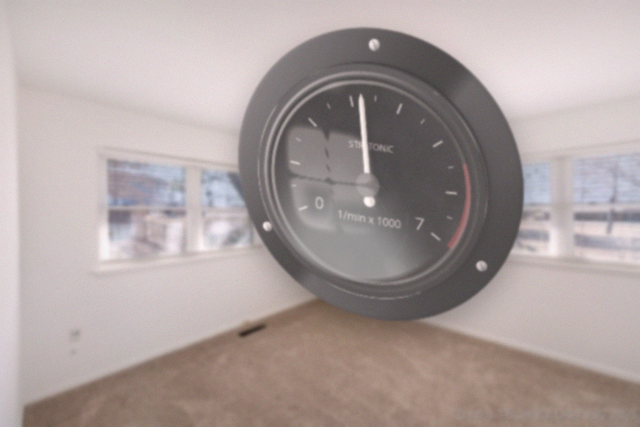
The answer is **3250** rpm
